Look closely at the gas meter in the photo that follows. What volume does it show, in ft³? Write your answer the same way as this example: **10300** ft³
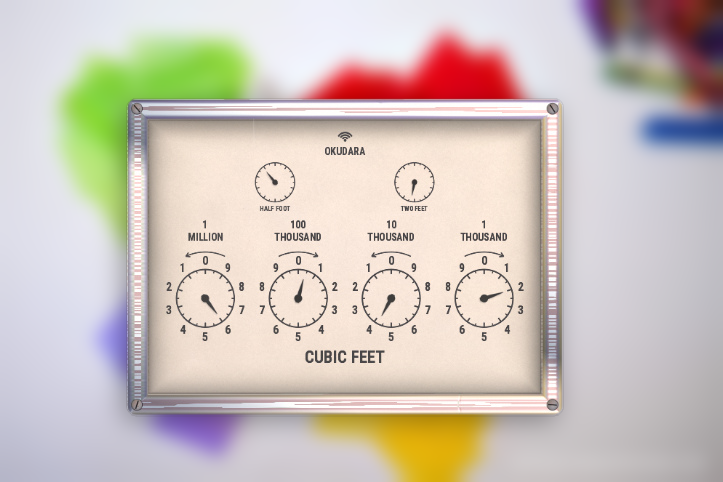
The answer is **604200** ft³
